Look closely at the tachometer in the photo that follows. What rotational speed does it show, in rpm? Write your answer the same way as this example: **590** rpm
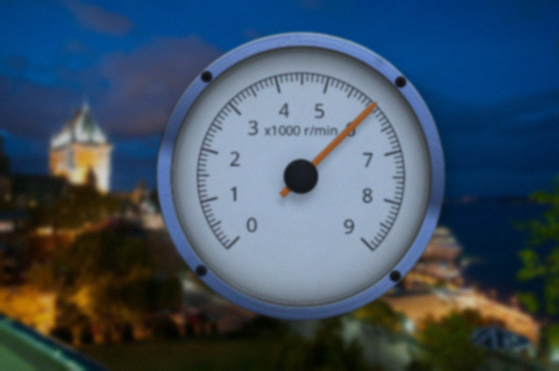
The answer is **6000** rpm
